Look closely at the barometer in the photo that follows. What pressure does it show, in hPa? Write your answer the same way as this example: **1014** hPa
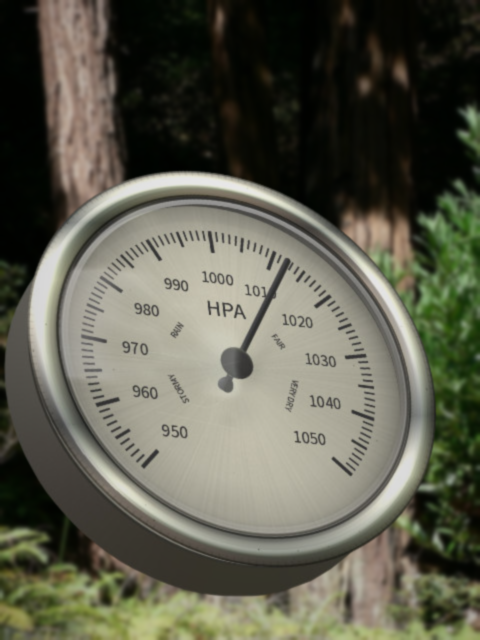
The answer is **1012** hPa
